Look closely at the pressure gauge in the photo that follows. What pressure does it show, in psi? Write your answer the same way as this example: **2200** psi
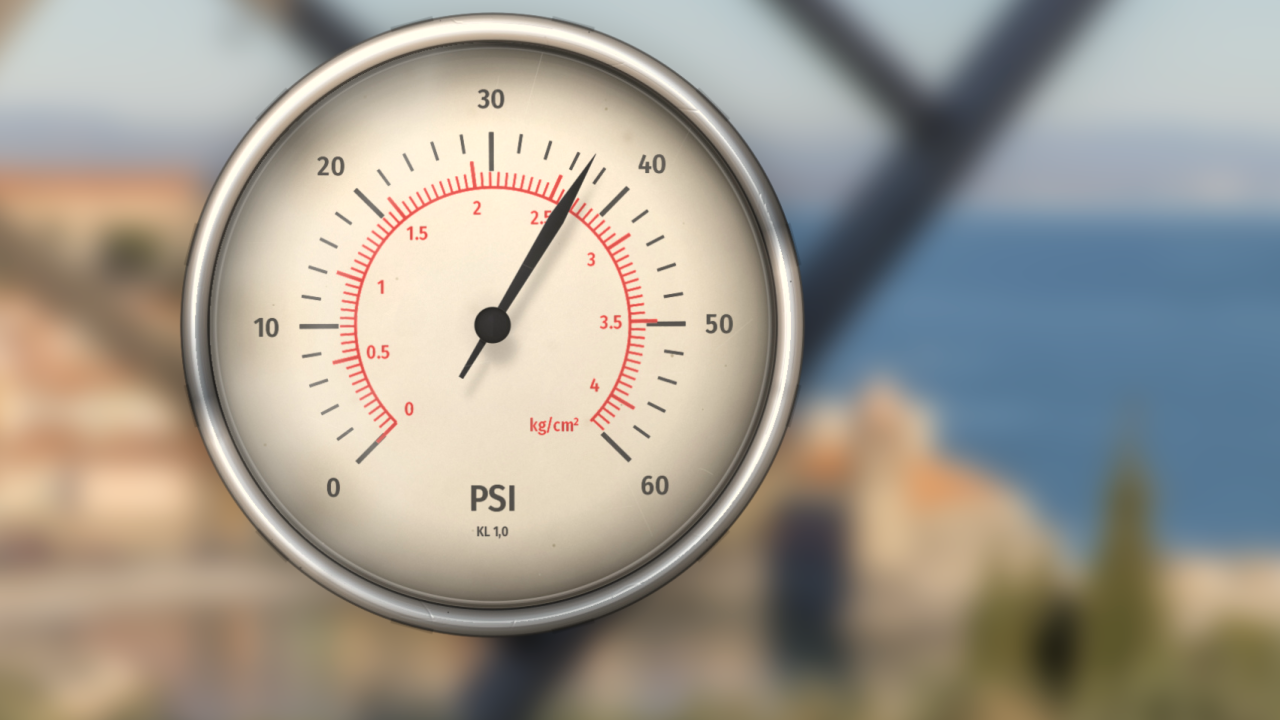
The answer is **37** psi
